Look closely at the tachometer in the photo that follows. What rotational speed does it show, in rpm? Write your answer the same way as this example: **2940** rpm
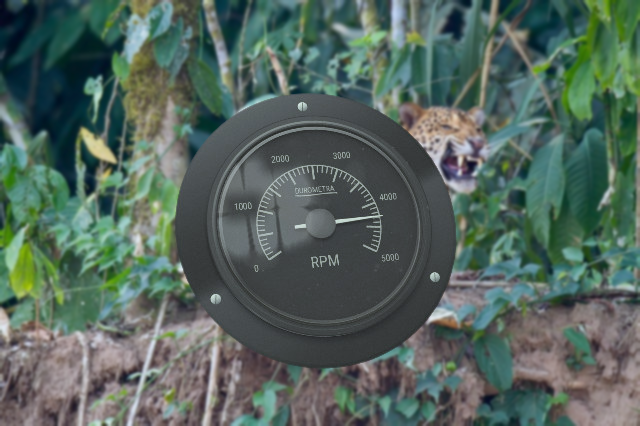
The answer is **4300** rpm
